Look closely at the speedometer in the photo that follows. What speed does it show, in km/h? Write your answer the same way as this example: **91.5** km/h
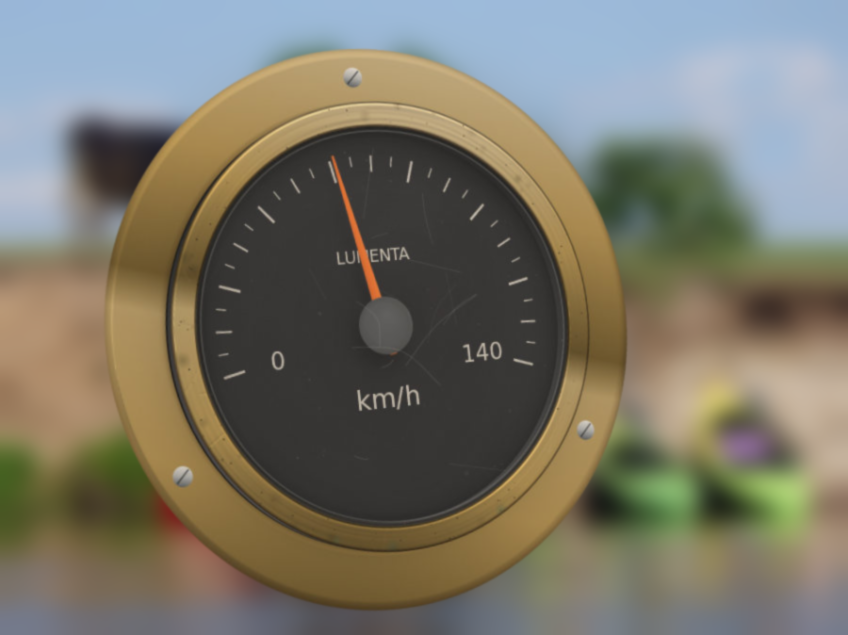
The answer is **60** km/h
